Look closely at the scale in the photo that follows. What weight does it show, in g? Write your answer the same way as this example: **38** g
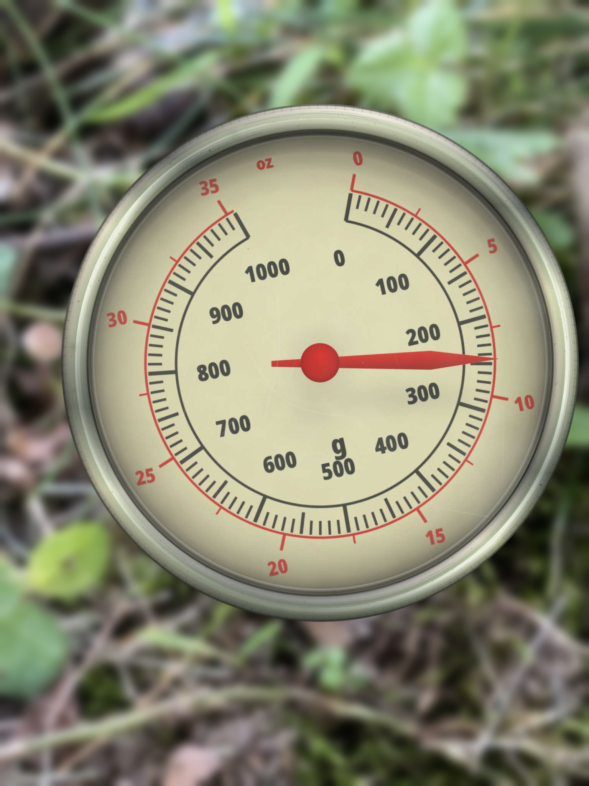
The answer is **245** g
